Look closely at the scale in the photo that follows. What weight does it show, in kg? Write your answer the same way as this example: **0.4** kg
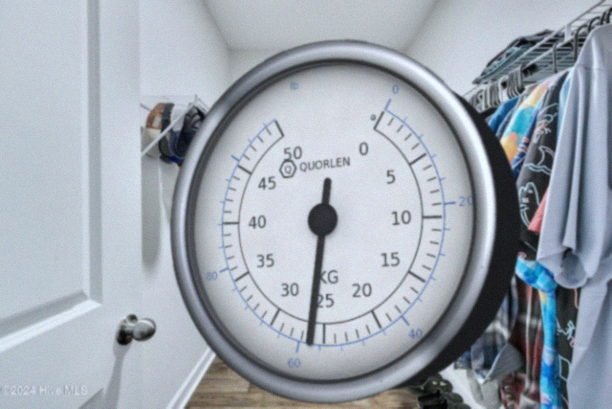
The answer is **26** kg
